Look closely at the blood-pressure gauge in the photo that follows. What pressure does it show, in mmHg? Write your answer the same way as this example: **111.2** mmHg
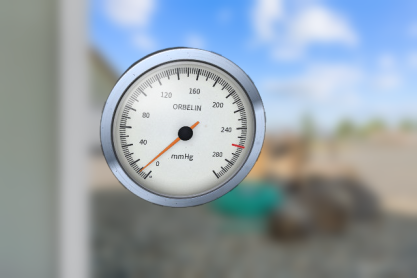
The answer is **10** mmHg
